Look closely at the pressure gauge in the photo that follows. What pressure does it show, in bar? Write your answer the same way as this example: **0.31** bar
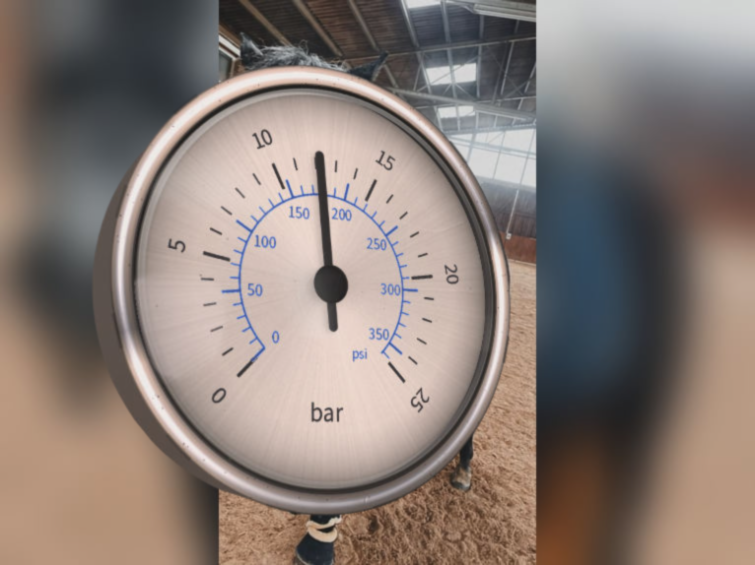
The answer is **12** bar
